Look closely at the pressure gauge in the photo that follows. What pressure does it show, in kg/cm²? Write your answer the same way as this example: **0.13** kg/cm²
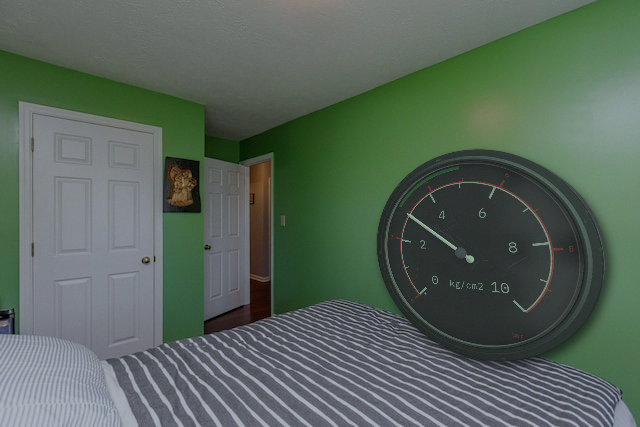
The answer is **3** kg/cm²
